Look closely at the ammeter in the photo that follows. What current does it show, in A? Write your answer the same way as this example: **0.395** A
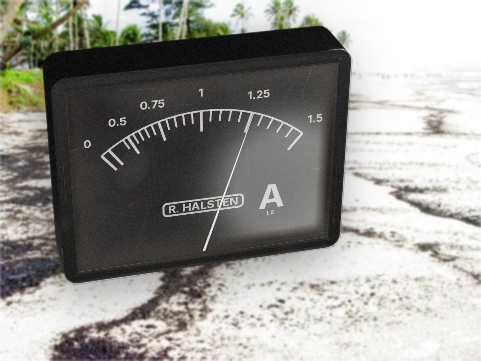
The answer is **1.25** A
